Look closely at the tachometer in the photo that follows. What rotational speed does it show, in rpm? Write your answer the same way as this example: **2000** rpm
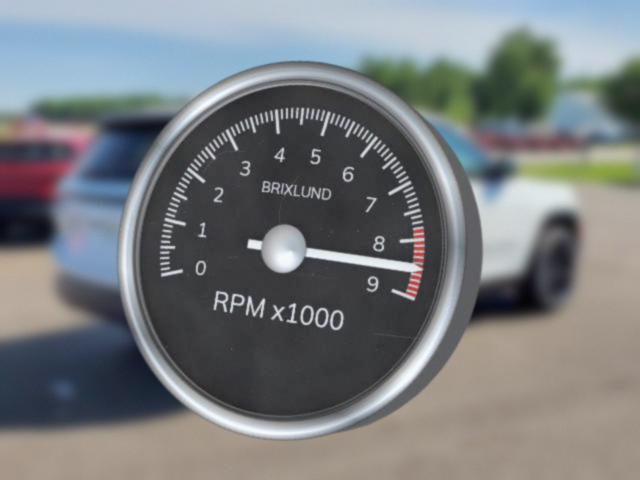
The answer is **8500** rpm
